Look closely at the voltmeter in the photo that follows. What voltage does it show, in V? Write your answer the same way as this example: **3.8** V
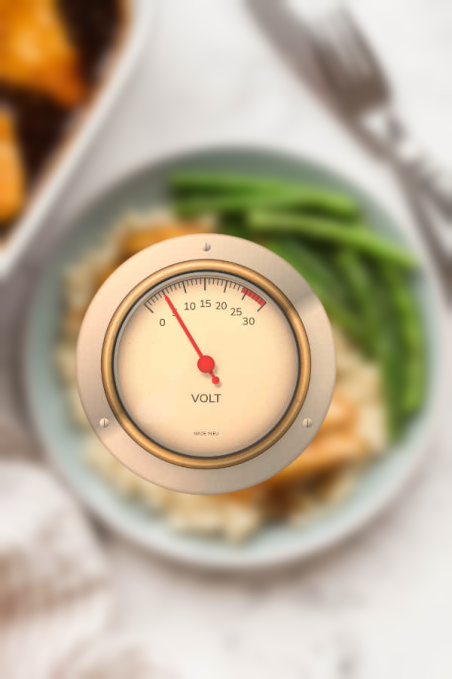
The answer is **5** V
